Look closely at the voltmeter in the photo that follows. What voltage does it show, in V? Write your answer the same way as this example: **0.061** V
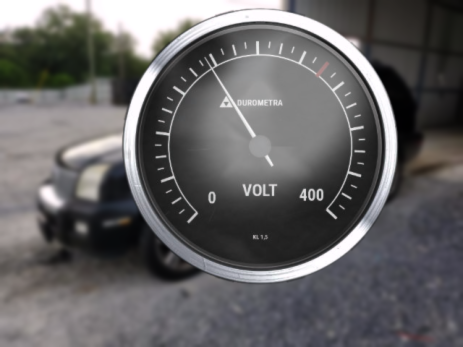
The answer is **155** V
